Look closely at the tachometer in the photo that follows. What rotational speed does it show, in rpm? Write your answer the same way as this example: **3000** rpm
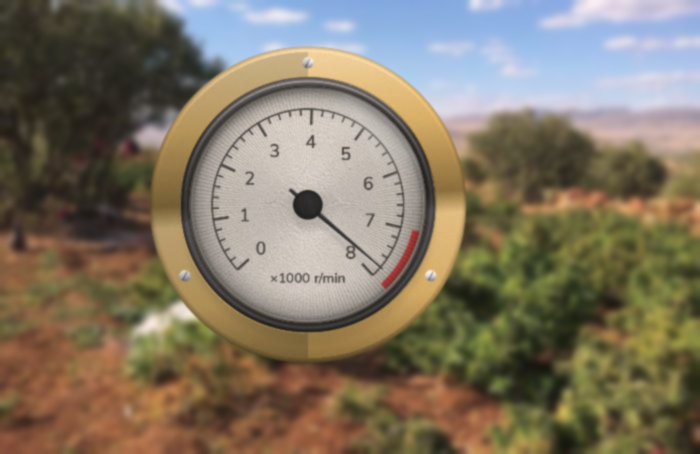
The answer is **7800** rpm
